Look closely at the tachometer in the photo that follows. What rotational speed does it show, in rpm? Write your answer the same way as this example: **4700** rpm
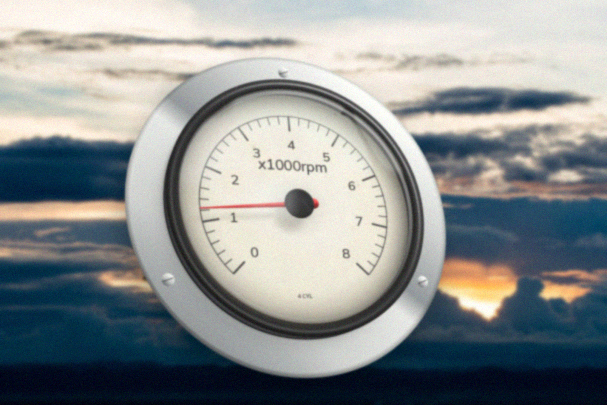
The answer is **1200** rpm
